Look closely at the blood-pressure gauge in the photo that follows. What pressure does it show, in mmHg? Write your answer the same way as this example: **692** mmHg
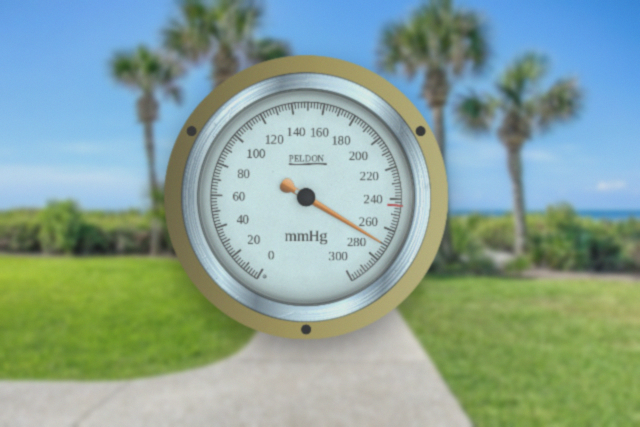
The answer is **270** mmHg
